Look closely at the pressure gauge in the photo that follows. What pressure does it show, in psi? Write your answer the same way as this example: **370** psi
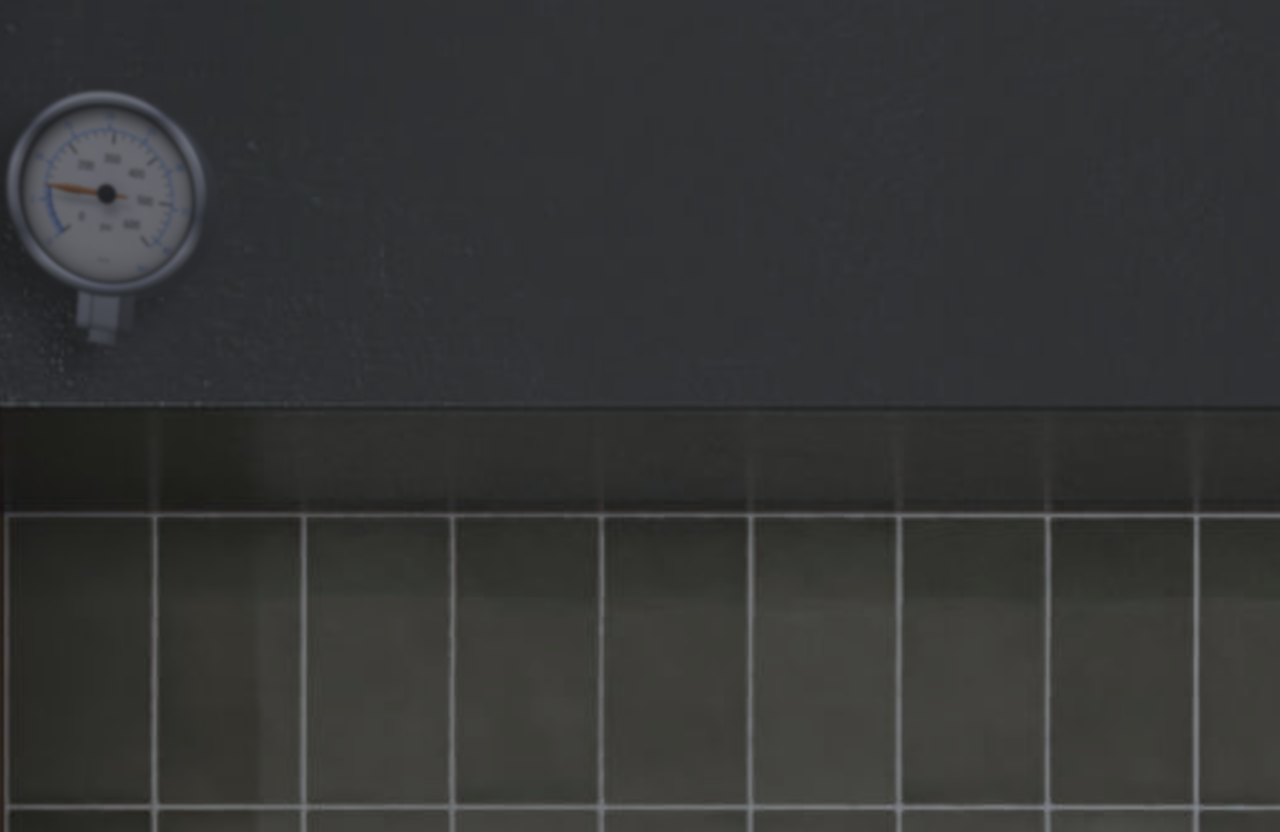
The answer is **100** psi
